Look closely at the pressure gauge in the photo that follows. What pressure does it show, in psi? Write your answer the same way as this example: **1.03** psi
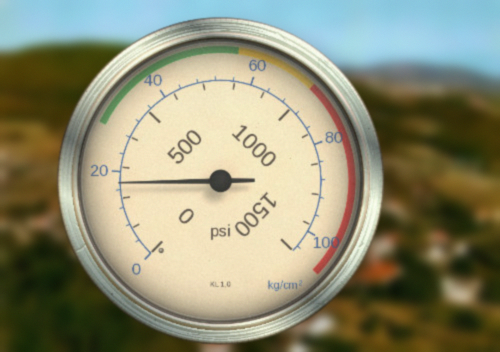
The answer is **250** psi
